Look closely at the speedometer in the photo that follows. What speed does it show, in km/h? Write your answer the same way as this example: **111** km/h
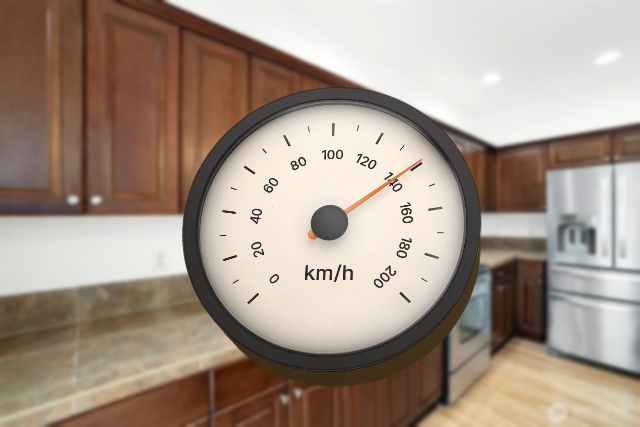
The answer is **140** km/h
